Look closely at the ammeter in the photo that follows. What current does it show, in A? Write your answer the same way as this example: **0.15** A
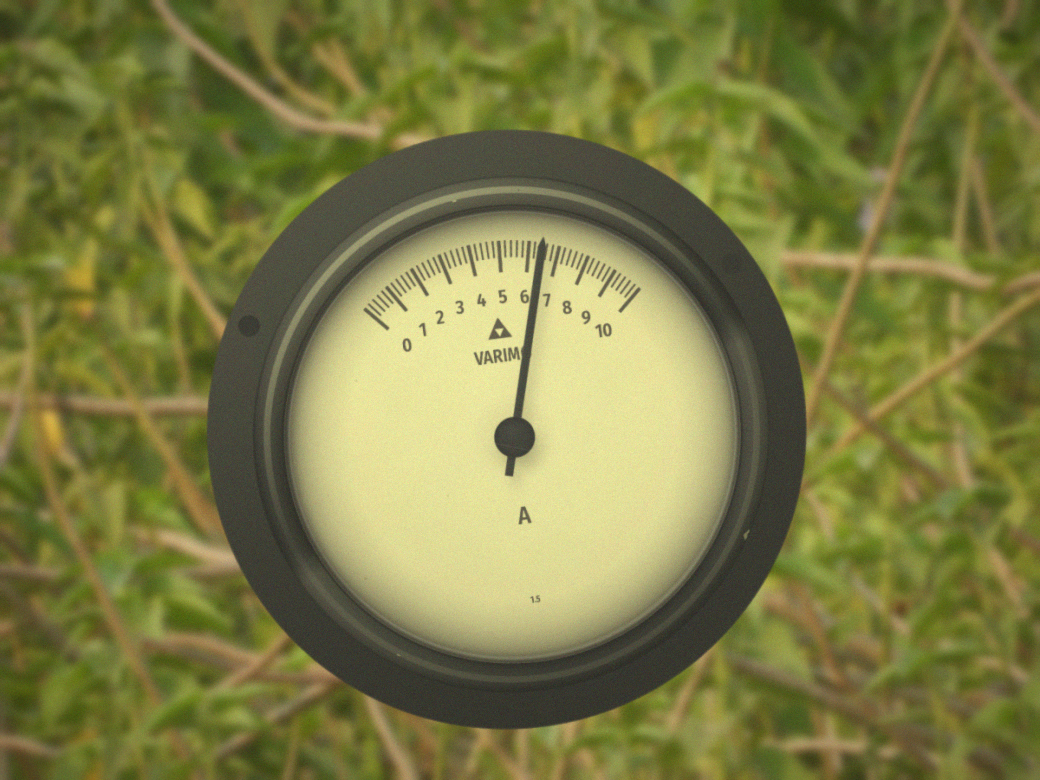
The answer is **6.4** A
